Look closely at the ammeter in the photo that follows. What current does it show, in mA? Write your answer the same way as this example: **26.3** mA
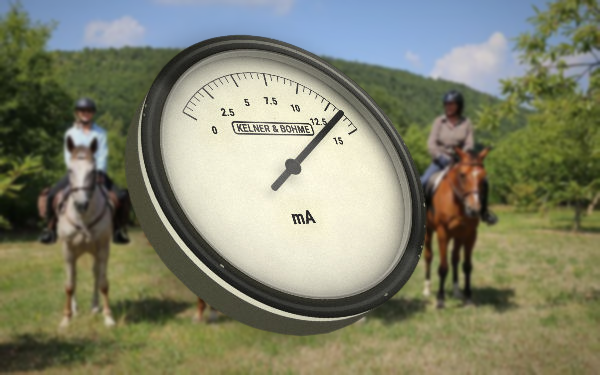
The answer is **13.5** mA
